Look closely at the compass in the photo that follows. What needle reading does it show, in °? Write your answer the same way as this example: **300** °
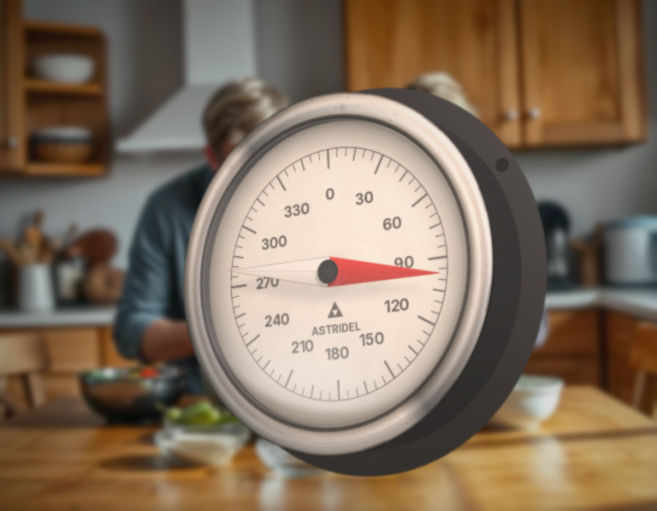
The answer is **97.5** °
